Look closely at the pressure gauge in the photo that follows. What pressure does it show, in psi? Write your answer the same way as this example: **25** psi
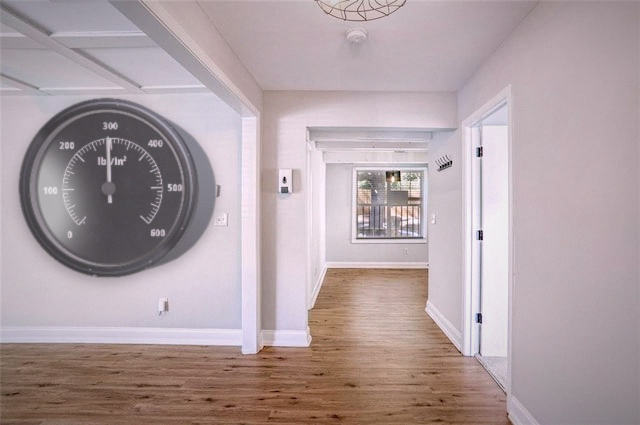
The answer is **300** psi
